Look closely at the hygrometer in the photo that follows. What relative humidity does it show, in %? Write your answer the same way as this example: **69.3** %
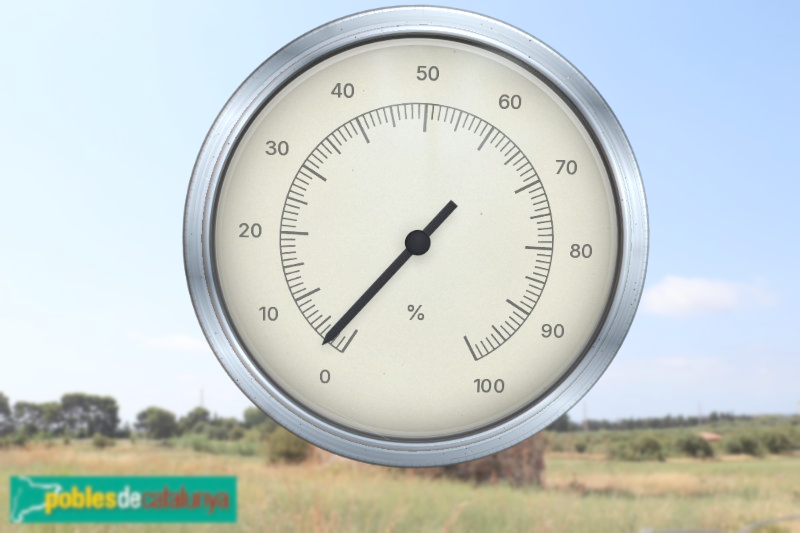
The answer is **3** %
